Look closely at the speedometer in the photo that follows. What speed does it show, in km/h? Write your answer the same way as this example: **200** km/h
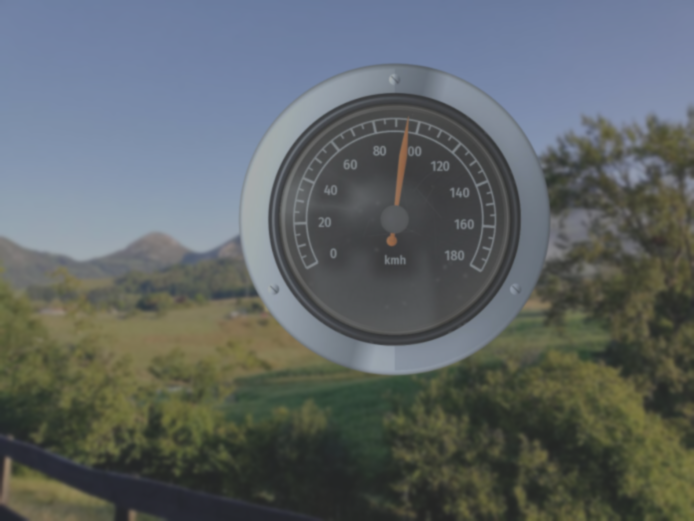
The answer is **95** km/h
